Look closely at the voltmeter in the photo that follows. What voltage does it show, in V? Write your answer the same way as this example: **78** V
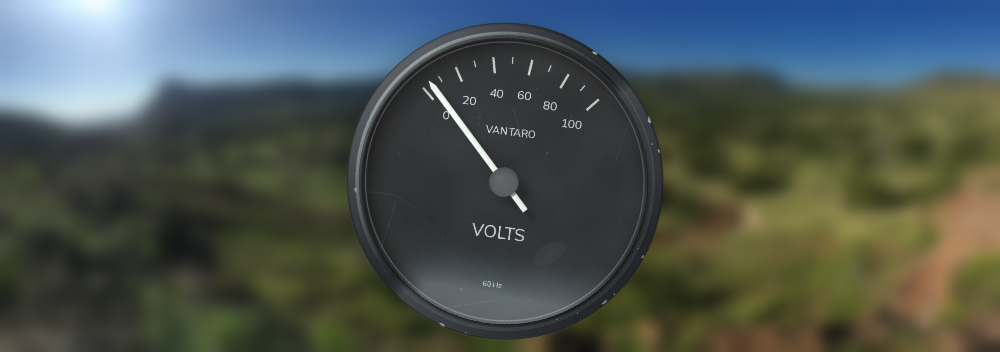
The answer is **5** V
